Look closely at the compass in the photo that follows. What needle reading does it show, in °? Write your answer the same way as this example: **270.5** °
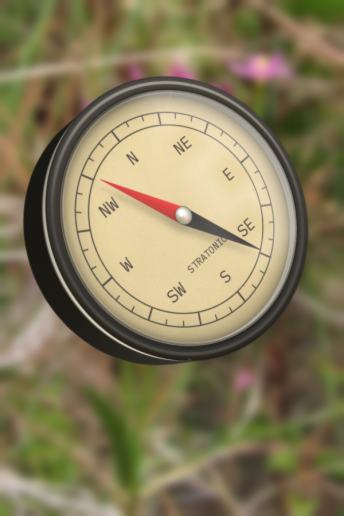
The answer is **330** °
